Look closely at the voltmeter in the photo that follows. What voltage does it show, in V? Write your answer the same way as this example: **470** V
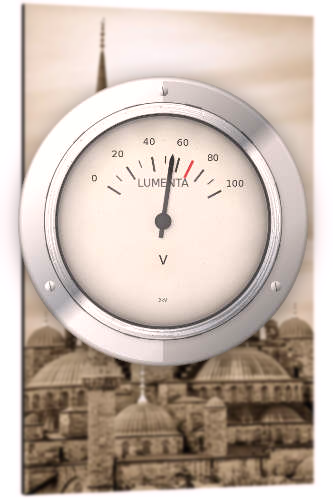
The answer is **55** V
